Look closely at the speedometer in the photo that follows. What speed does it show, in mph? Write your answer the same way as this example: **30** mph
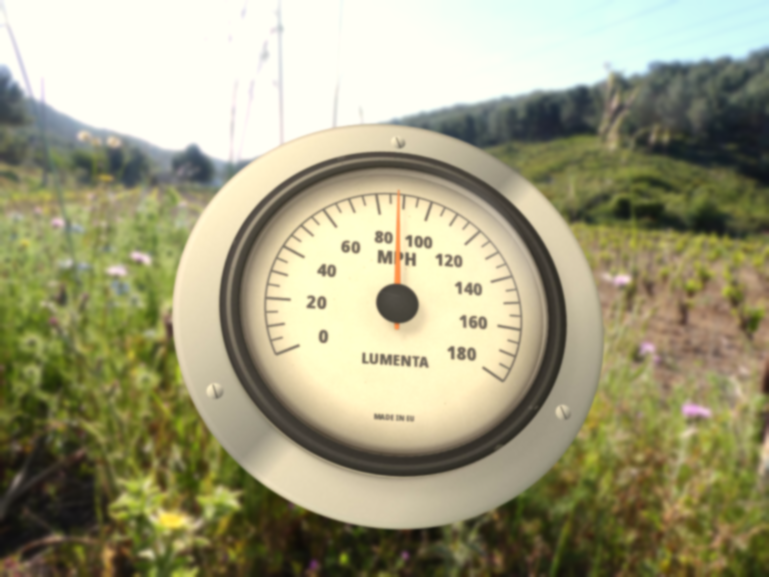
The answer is **87.5** mph
